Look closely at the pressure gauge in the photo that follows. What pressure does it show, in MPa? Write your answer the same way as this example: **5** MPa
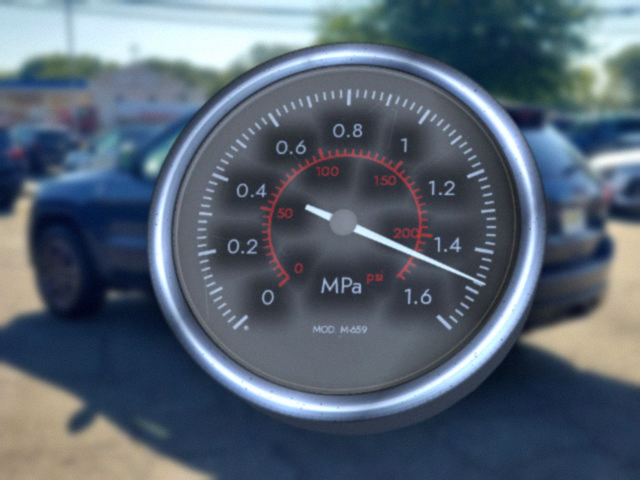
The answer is **1.48** MPa
